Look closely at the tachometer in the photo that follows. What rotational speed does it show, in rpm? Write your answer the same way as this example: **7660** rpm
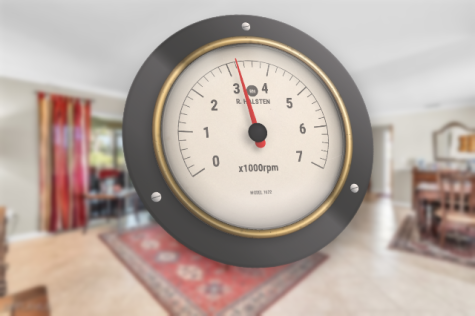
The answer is **3200** rpm
